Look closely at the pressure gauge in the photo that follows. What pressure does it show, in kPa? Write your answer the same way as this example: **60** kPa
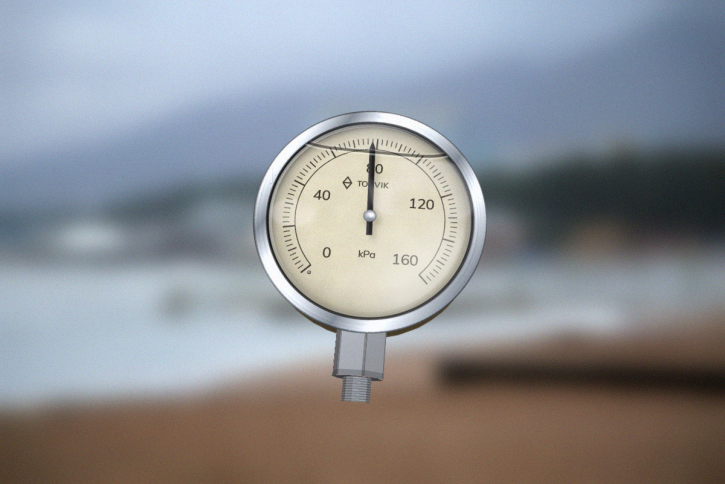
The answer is **78** kPa
